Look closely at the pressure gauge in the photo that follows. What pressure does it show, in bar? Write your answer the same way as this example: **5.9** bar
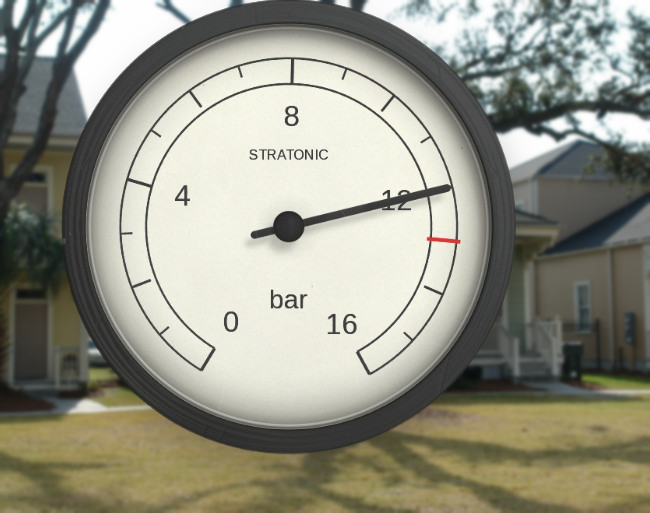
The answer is **12** bar
